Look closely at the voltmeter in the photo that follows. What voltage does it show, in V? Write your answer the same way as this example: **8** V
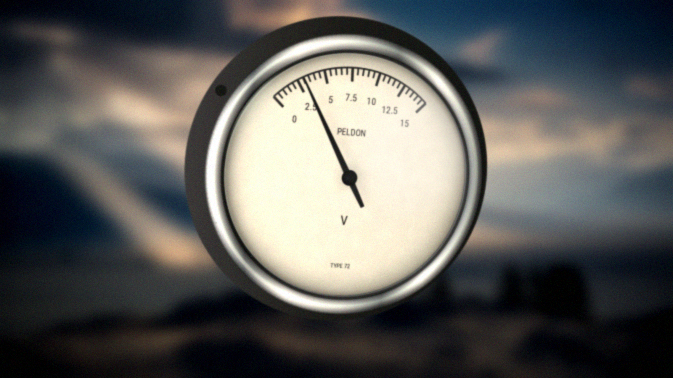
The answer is **3** V
